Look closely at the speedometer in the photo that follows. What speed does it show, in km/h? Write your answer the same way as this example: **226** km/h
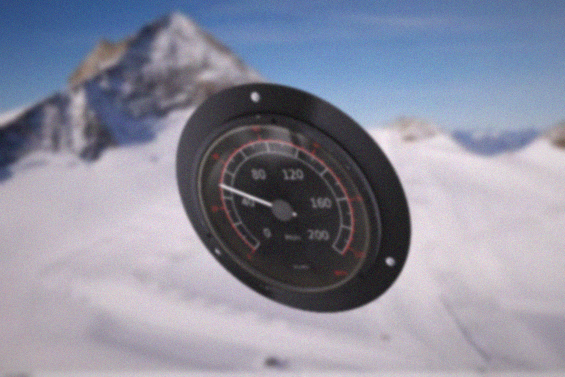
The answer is **50** km/h
